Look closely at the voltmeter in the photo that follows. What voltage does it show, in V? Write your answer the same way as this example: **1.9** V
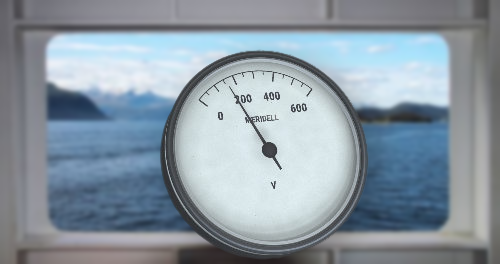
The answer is **150** V
